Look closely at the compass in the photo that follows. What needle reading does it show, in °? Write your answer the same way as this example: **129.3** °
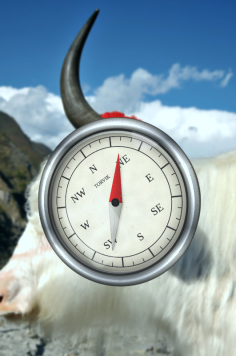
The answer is **40** °
